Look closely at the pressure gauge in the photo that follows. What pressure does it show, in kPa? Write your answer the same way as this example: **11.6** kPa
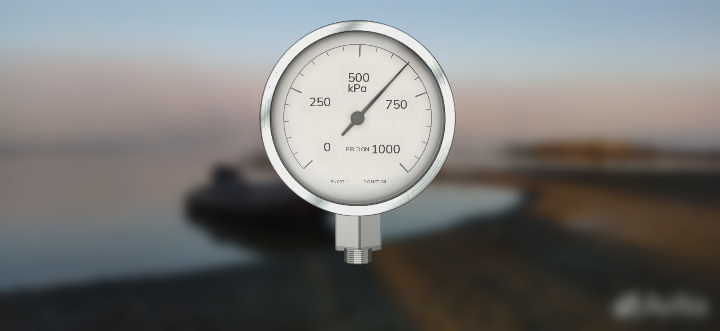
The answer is **650** kPa
